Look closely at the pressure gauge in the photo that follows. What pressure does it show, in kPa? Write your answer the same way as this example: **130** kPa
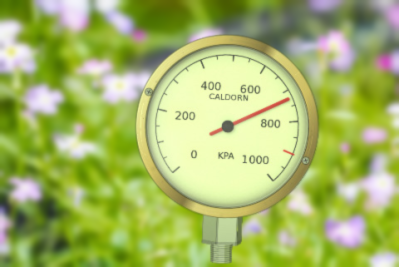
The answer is **725** kPa
